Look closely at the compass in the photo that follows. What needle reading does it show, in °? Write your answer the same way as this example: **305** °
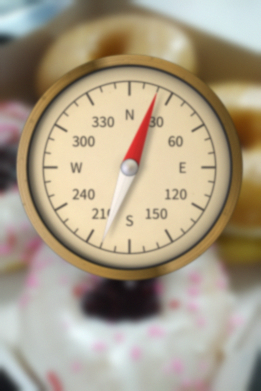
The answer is **20** °
